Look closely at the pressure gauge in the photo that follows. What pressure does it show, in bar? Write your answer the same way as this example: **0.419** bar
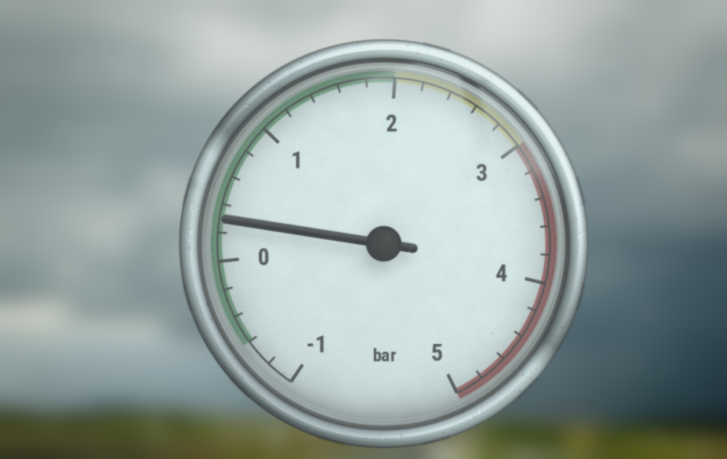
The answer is **0.3** bar
